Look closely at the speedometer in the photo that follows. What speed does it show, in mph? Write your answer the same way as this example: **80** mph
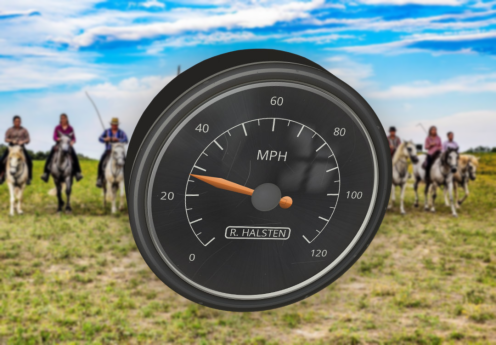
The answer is **27.5** mph
